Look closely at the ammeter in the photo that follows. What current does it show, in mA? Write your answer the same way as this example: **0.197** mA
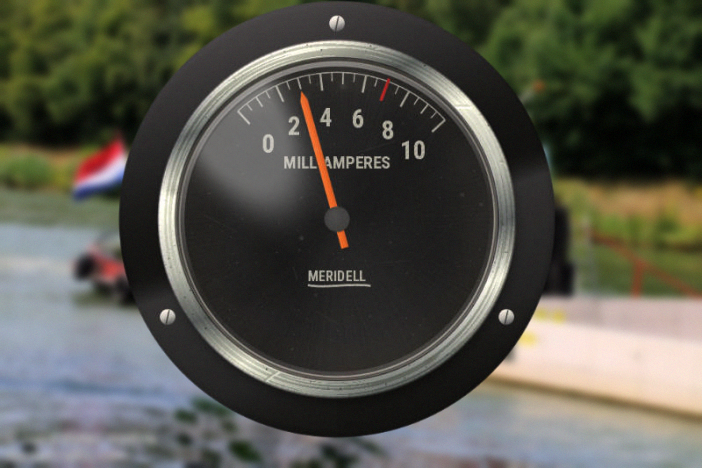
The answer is **3** mA
